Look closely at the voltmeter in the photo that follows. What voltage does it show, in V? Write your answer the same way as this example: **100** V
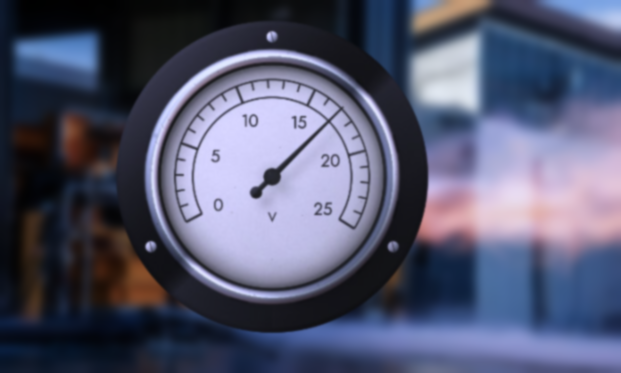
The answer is **17** V
